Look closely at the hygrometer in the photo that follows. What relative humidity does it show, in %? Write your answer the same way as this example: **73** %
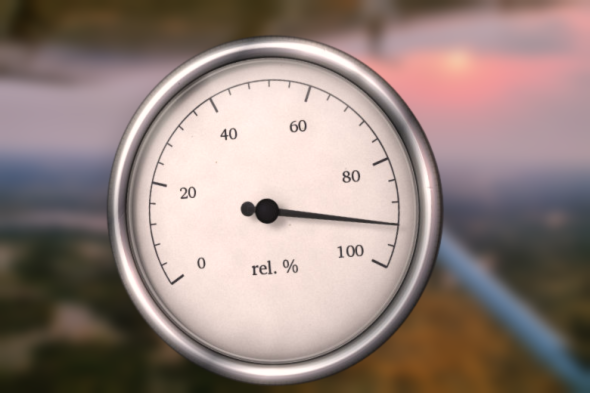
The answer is **92** %
